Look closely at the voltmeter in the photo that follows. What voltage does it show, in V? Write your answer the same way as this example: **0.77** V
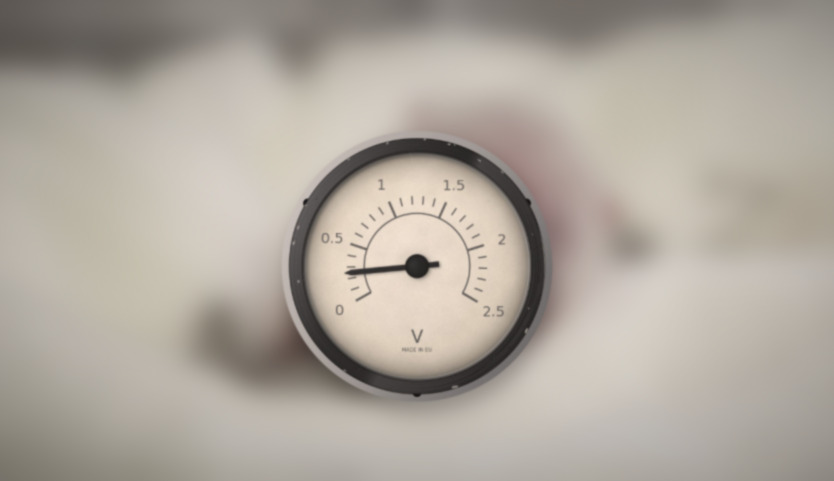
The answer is **0.25** V
